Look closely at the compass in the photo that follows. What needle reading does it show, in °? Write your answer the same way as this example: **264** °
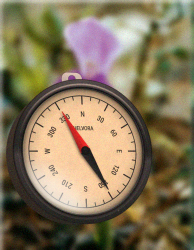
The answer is **330** °
